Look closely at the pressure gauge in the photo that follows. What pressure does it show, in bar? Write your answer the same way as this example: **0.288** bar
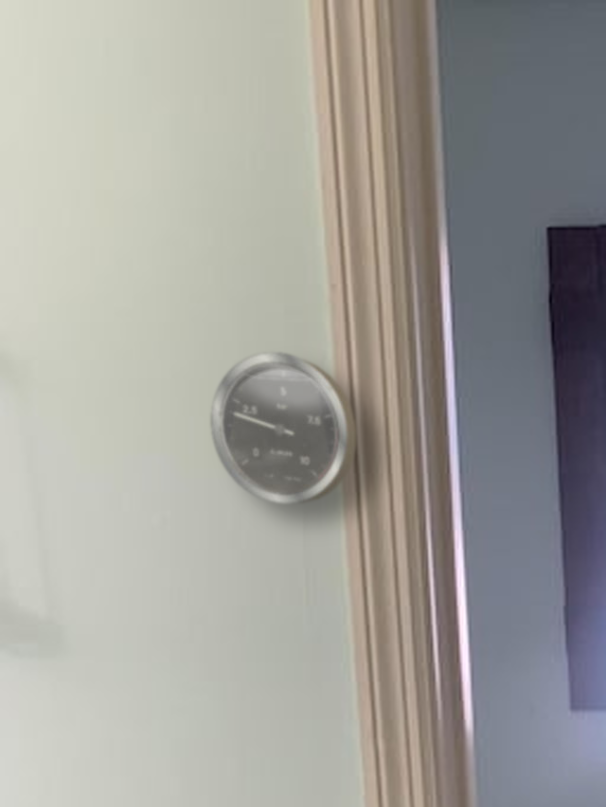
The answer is **2** bar
